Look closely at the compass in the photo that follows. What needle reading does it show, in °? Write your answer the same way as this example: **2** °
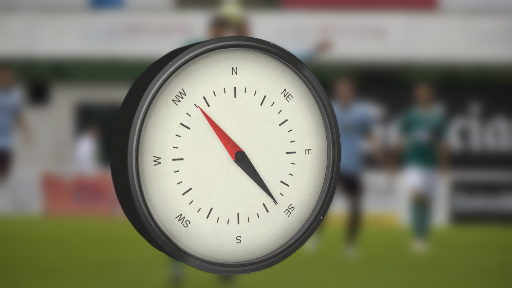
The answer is **320** °
